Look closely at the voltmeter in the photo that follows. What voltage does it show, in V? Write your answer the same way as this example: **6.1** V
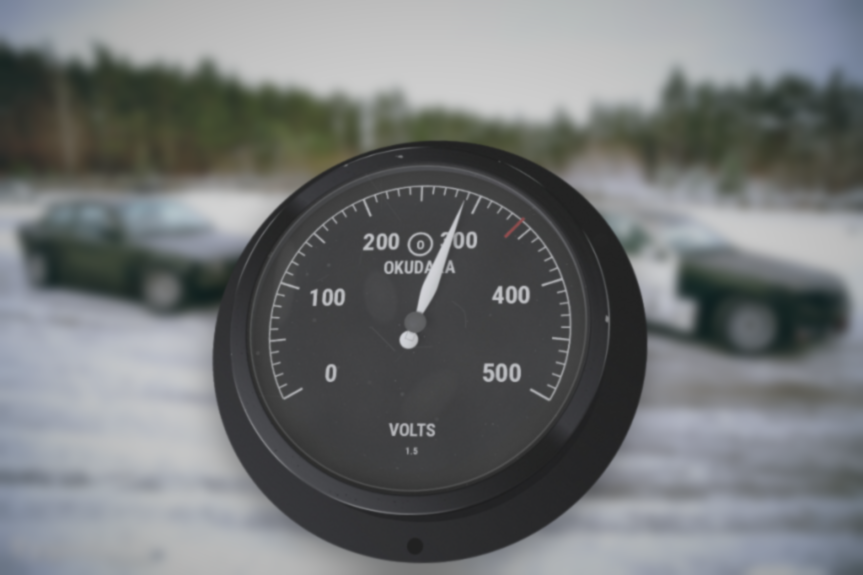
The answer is **290** V
